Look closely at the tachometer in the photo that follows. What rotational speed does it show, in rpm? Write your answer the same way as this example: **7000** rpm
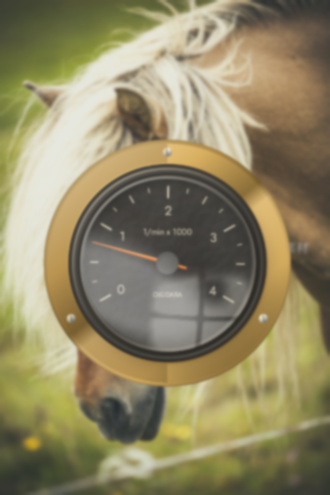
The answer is **750** rpm
